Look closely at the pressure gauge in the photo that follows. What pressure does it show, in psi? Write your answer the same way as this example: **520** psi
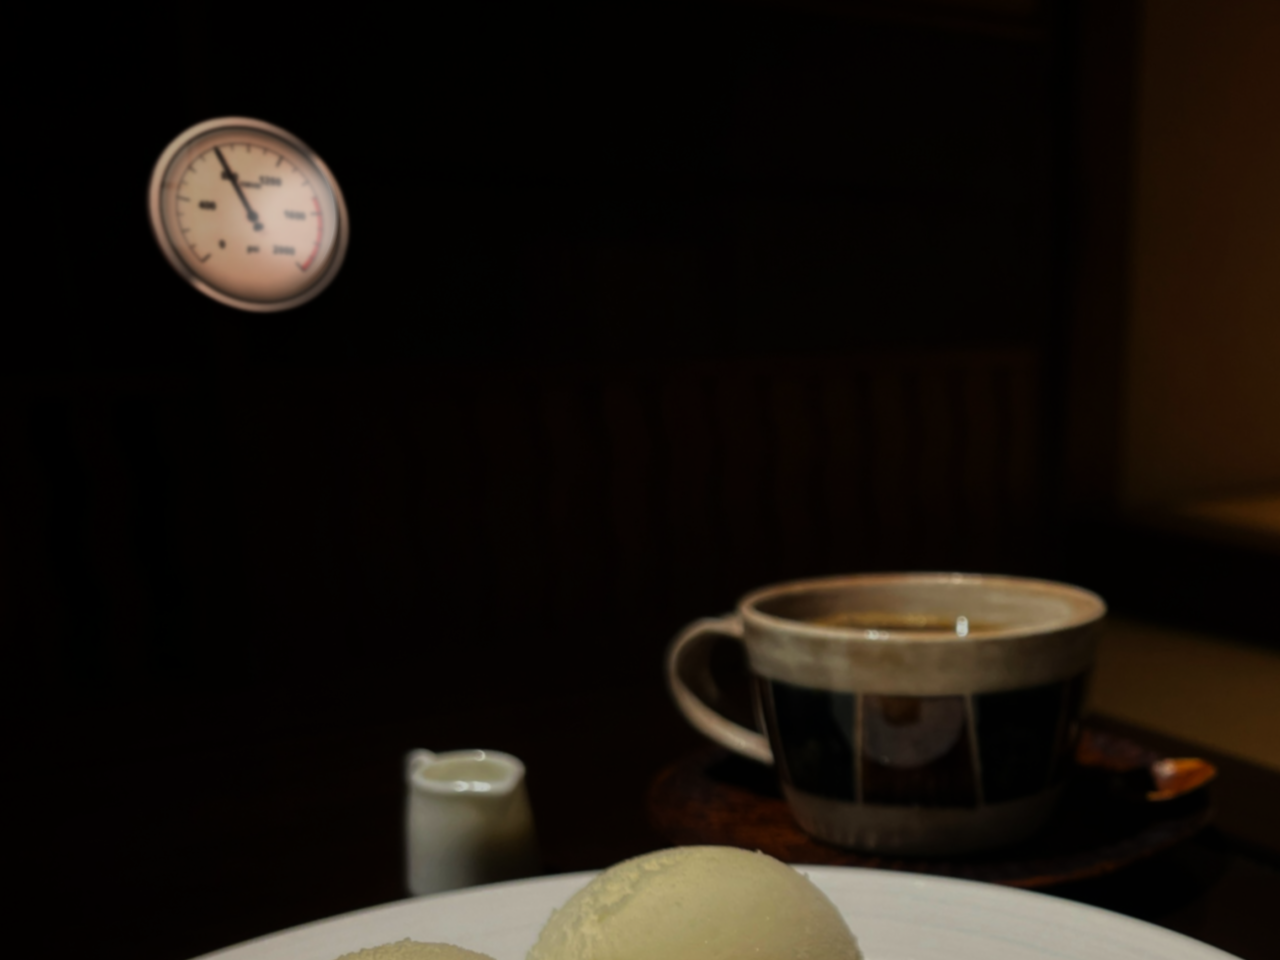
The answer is **800** psi
